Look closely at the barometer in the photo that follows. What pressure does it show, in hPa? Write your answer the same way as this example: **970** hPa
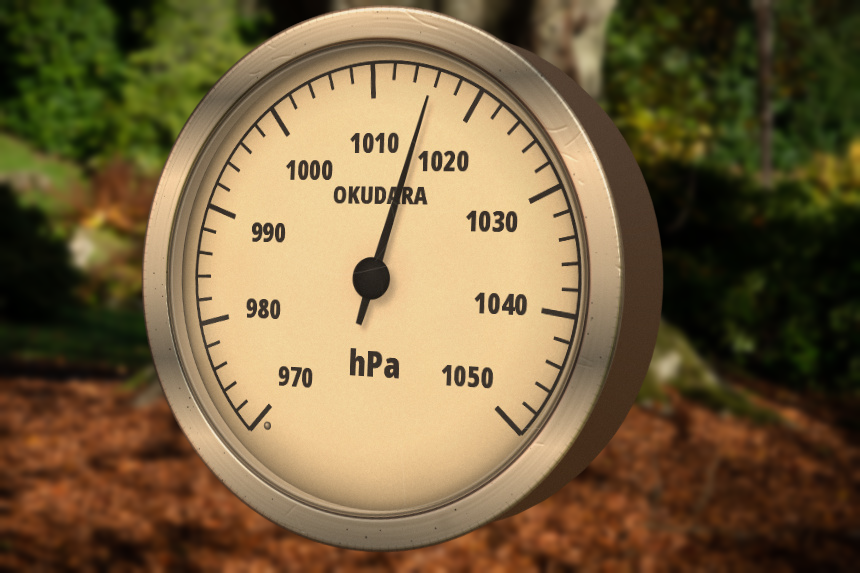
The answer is **1016** hPa
